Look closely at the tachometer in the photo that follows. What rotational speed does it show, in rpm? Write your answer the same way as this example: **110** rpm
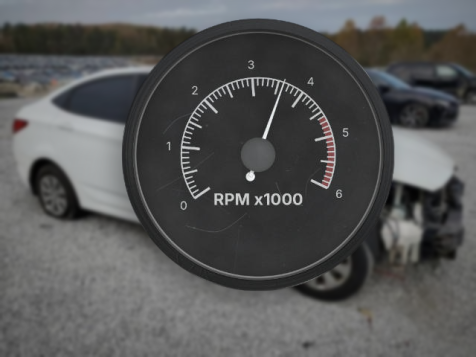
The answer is **3600** rpm
